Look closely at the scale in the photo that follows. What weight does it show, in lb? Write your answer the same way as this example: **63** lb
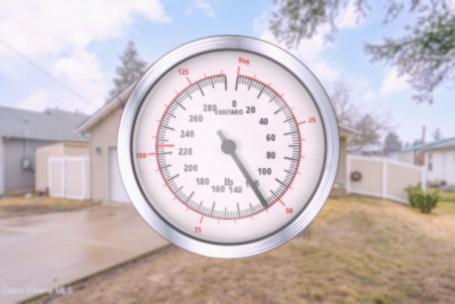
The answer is **120** lb
